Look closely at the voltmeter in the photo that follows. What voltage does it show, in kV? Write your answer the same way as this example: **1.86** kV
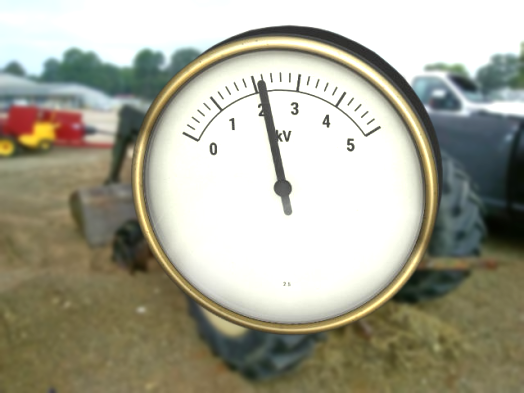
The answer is **2.2** kV
